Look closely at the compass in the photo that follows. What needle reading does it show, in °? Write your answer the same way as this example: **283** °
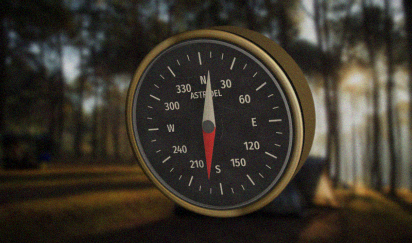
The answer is **190** °
